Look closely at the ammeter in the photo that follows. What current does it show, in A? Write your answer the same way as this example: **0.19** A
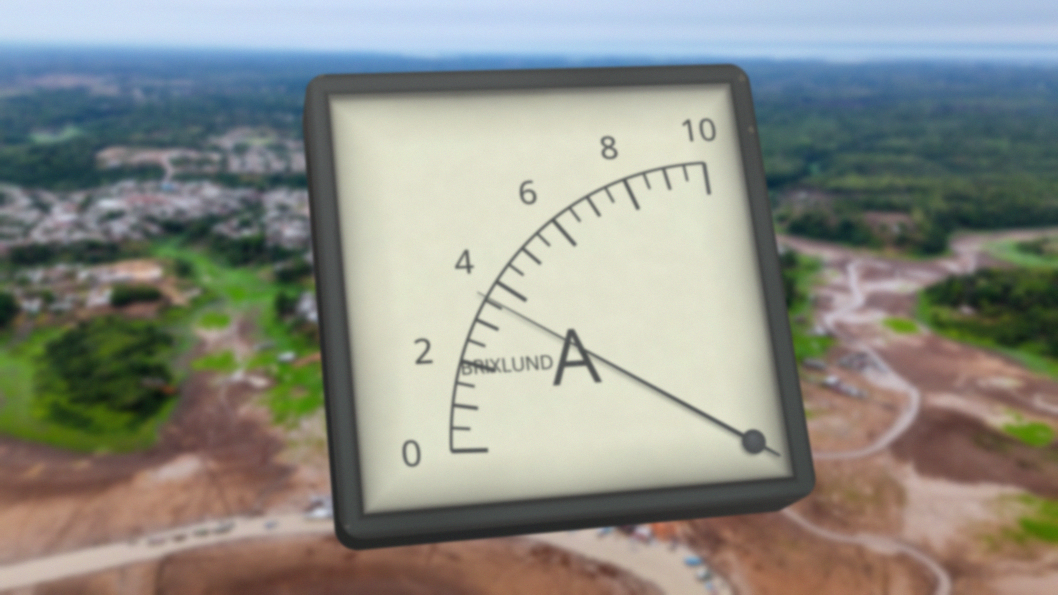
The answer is **3.5** A
